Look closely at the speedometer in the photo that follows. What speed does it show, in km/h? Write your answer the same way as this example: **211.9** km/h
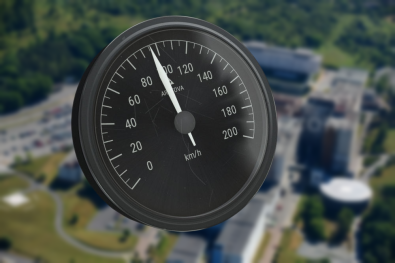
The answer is **95** km/h
